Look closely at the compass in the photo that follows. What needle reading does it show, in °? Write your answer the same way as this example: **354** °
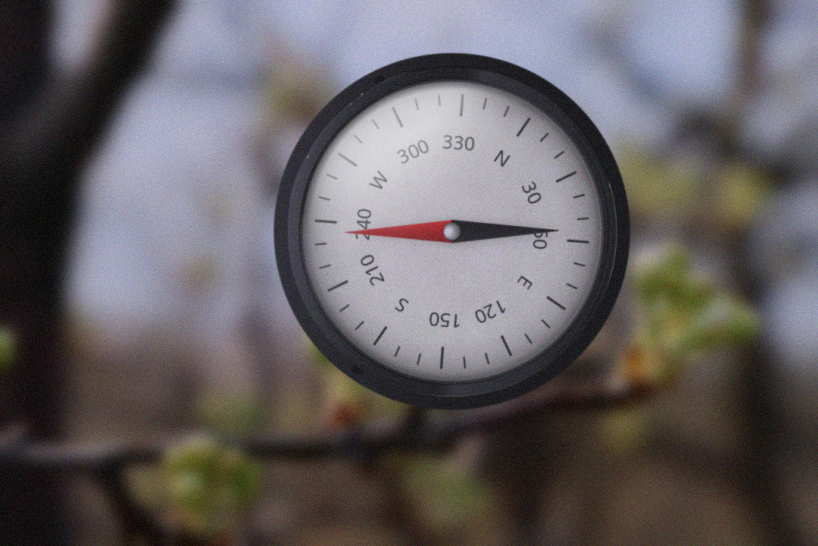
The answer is **235** °
